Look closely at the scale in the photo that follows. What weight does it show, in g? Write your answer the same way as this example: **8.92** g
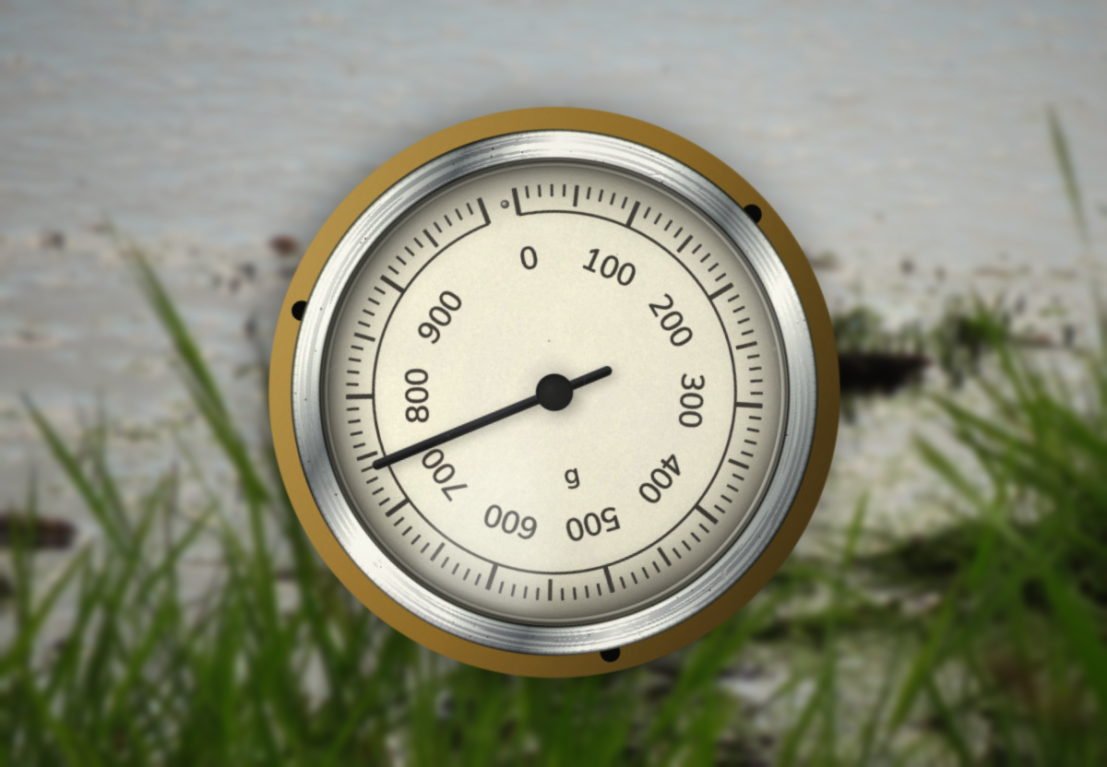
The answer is **740** g
